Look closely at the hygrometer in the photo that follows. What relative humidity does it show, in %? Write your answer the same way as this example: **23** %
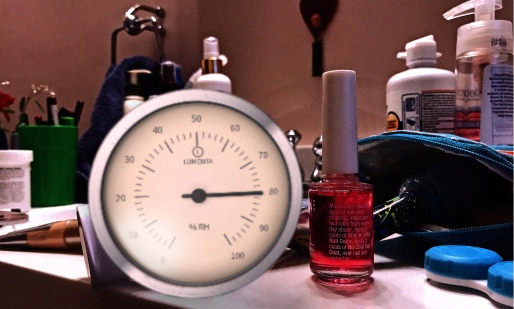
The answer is **80** %
